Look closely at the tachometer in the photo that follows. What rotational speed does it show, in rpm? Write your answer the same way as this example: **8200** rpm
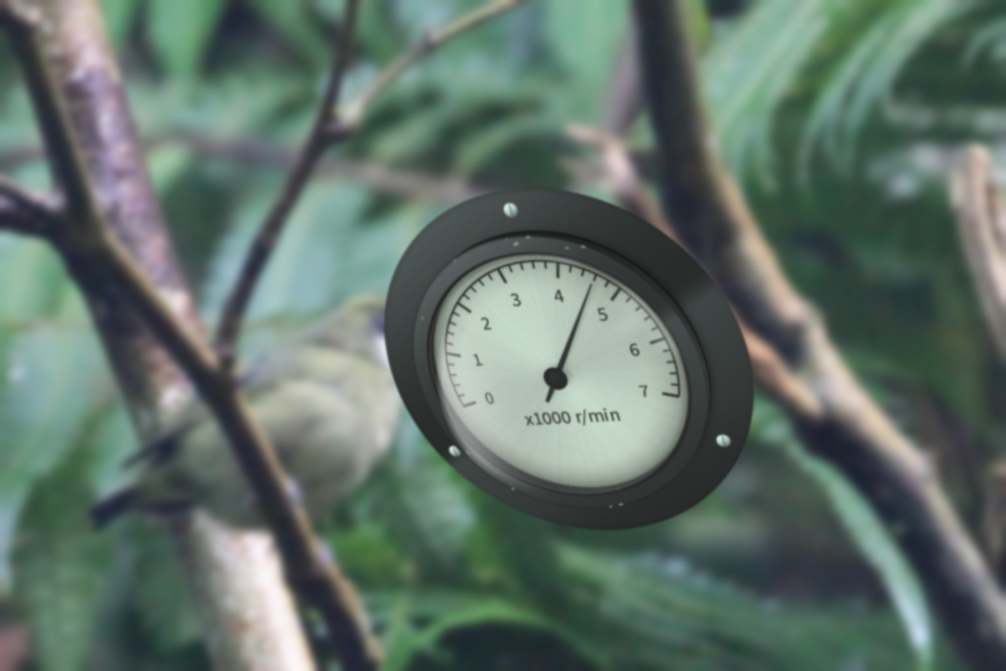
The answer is **4600** rpm
